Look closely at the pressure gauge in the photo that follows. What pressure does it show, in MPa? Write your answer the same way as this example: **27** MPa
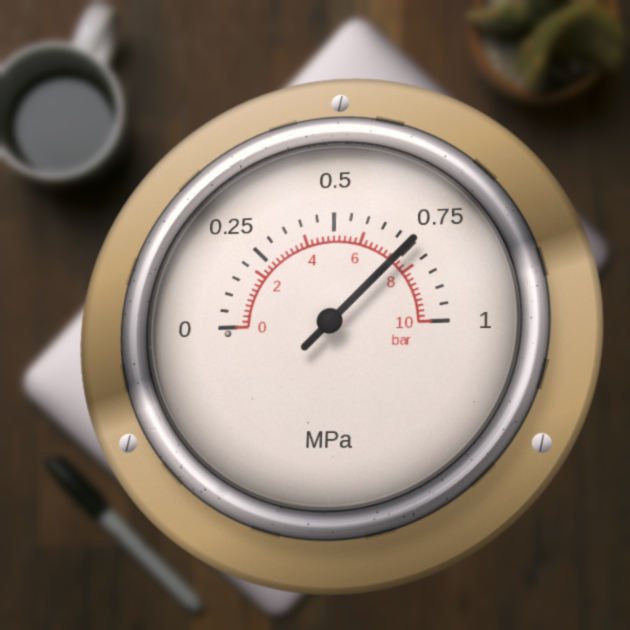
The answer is **0.75** MPa
